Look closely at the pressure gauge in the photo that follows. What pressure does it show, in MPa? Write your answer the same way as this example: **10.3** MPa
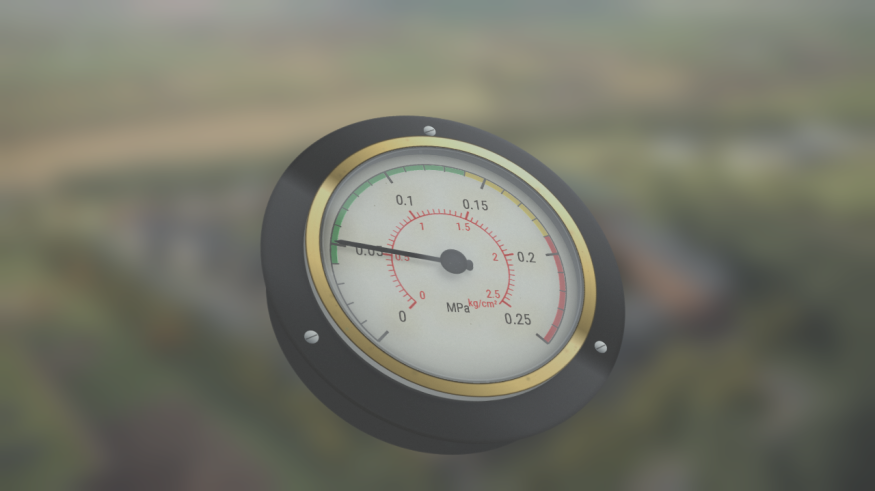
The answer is **0.05** MPa
